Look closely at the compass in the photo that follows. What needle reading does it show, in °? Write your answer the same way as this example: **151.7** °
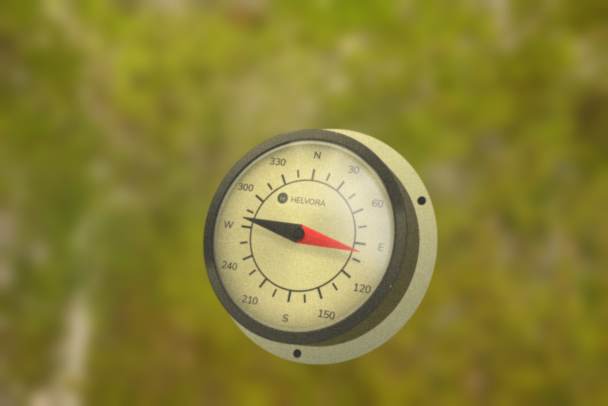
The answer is **97.5** °
